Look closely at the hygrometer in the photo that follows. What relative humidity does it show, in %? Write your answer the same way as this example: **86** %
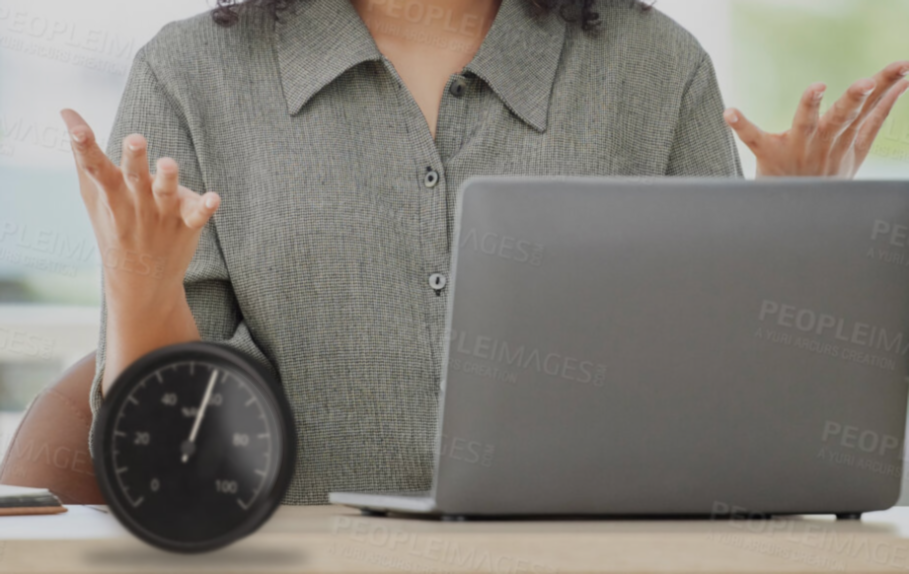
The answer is **57.5** %
